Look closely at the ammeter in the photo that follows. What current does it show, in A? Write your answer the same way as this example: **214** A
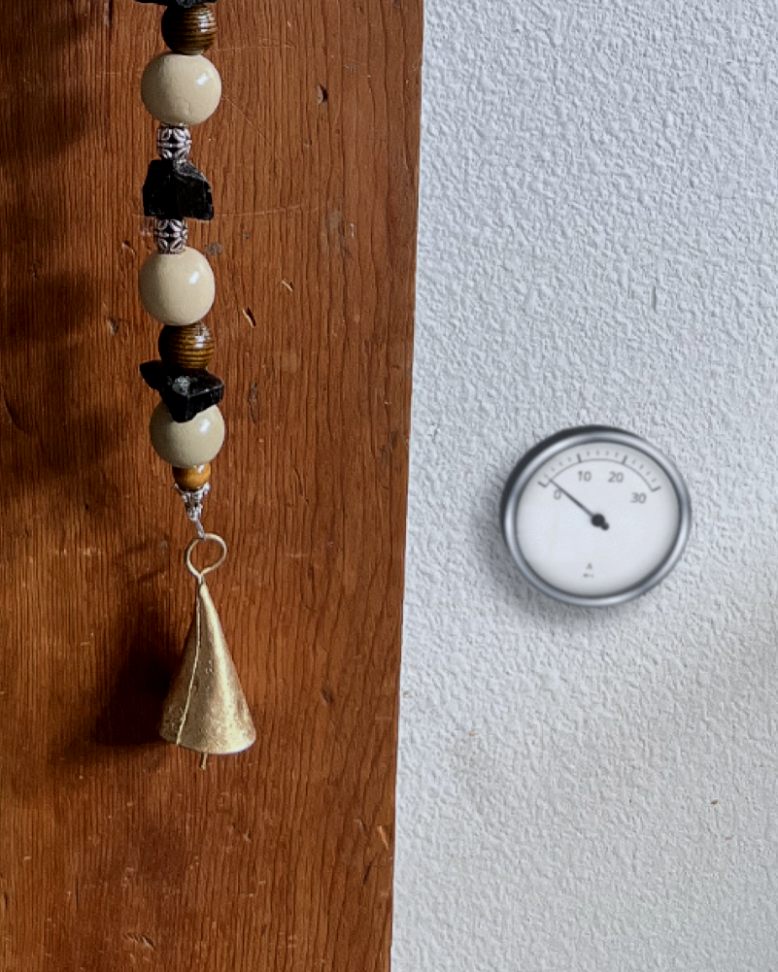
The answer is **2** A
